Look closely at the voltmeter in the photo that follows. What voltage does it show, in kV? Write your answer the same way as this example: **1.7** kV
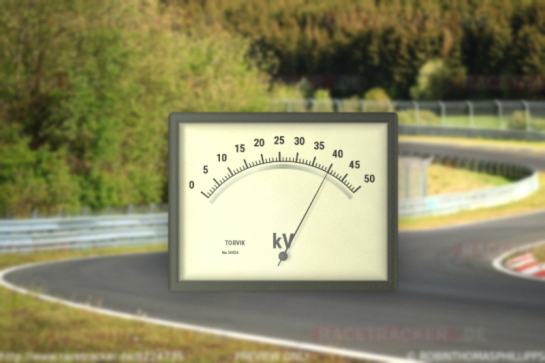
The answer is **40** kV
